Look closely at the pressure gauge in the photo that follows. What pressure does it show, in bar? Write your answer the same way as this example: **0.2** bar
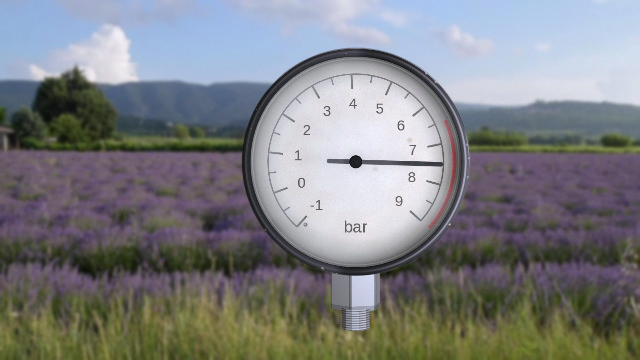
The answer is **7.5** bar
